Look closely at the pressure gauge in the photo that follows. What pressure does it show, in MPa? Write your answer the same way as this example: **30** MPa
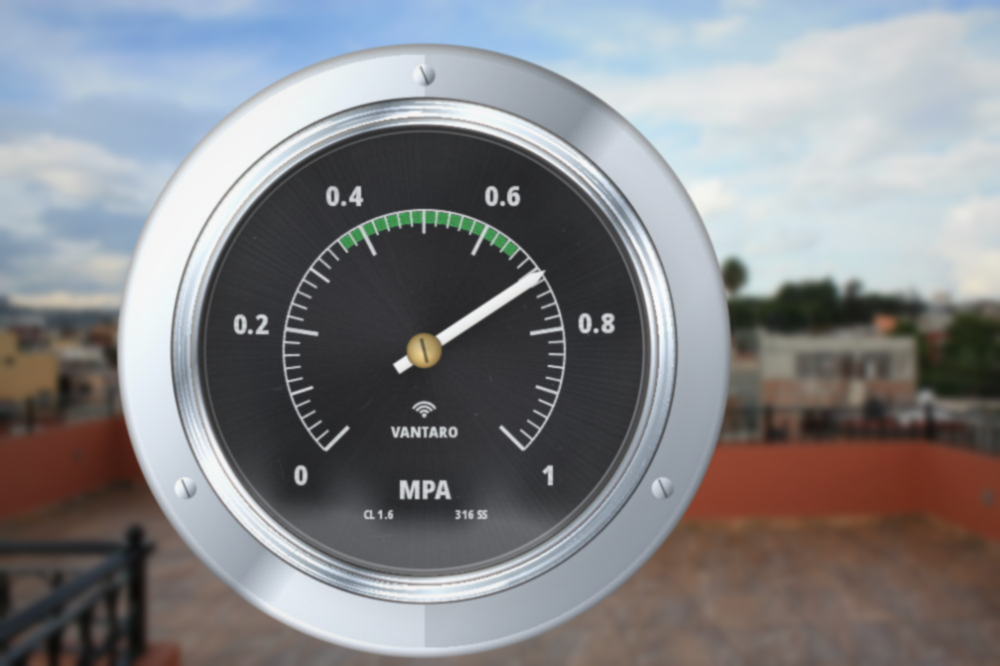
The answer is **0.71** MPa
